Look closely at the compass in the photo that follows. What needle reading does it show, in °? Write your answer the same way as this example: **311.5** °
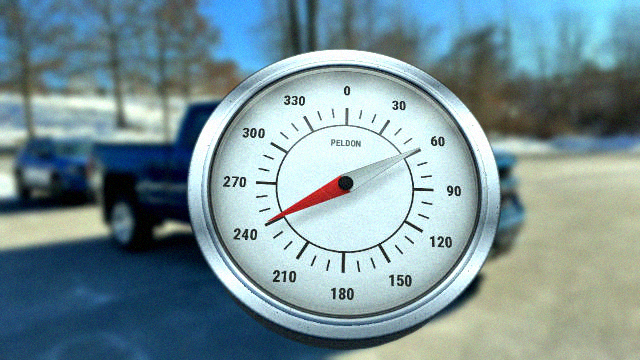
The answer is **240** °
